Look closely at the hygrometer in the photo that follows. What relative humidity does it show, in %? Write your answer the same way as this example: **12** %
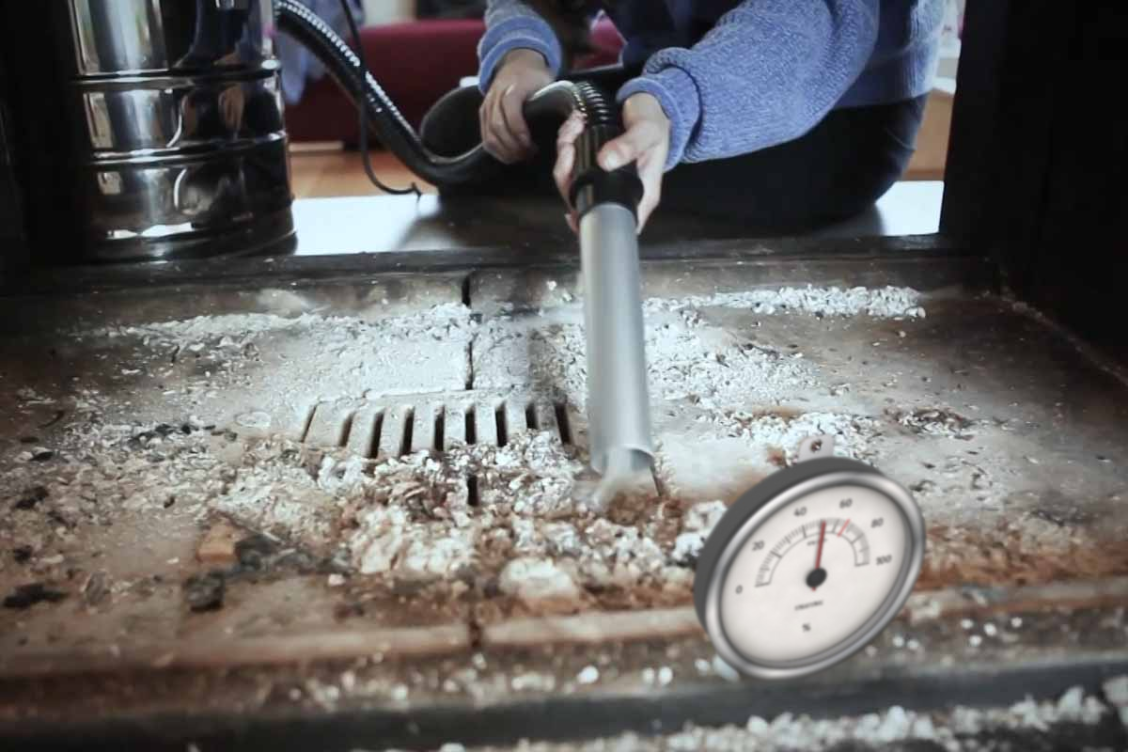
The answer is **50** %
